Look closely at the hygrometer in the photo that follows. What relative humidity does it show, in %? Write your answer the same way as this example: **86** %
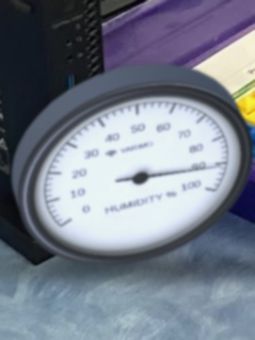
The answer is **90** %
